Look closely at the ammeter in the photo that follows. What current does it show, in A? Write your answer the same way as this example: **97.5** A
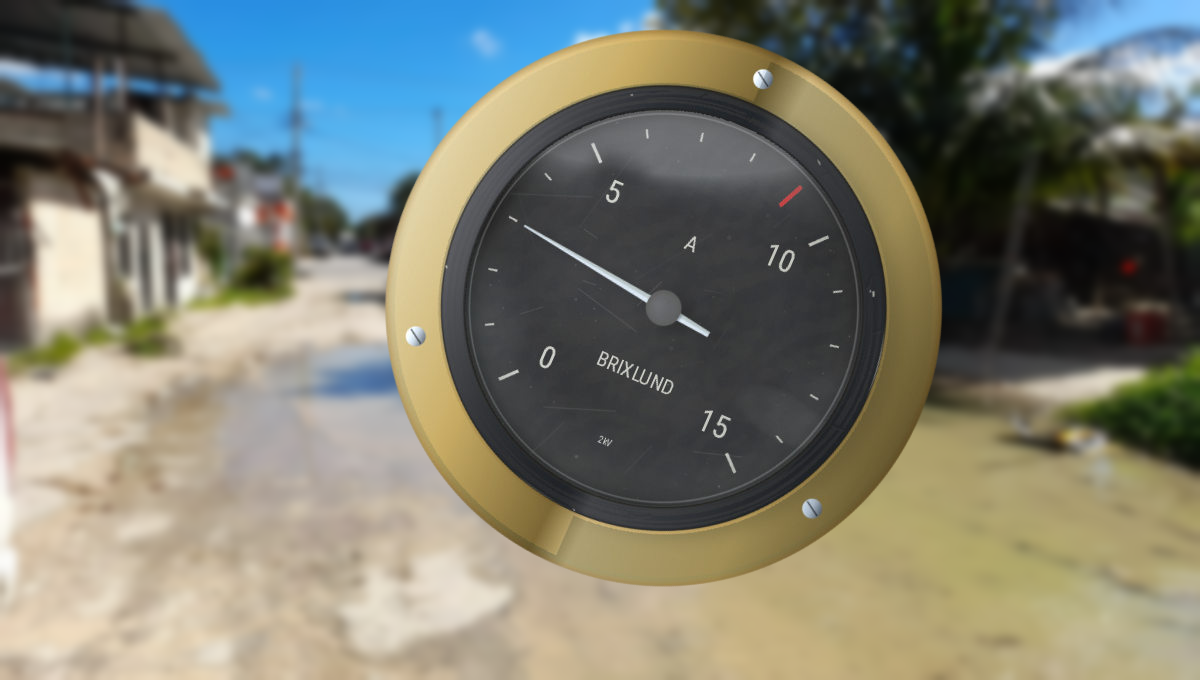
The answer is **3** A
